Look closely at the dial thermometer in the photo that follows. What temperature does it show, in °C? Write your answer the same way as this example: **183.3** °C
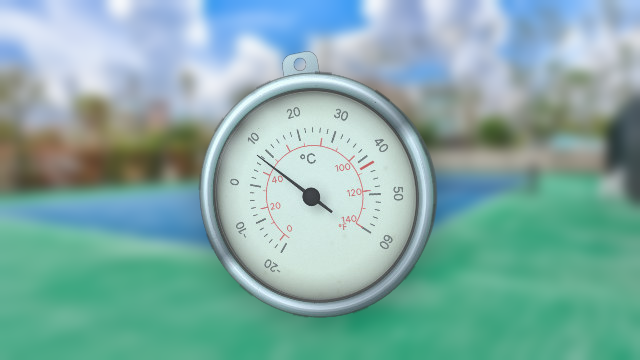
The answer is **8** °C
